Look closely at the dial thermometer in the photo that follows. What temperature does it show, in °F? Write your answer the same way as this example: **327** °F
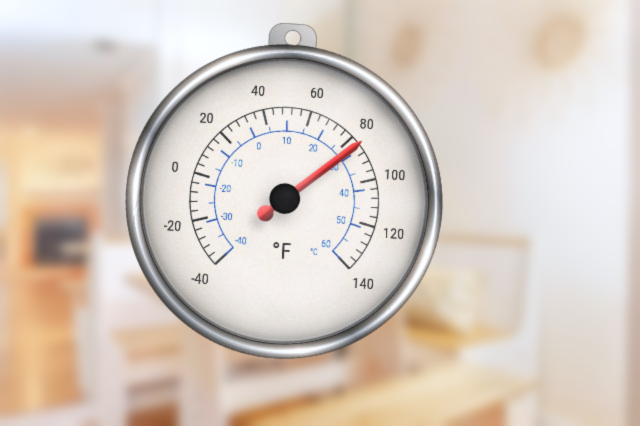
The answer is **84** °F
